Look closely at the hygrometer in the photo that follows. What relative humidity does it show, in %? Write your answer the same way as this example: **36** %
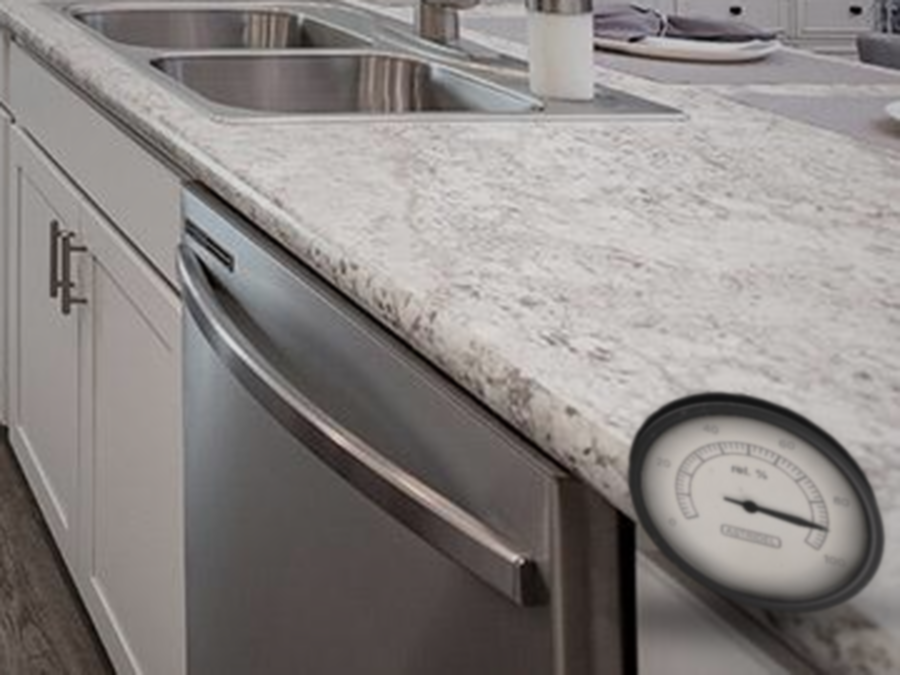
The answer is **90** %
